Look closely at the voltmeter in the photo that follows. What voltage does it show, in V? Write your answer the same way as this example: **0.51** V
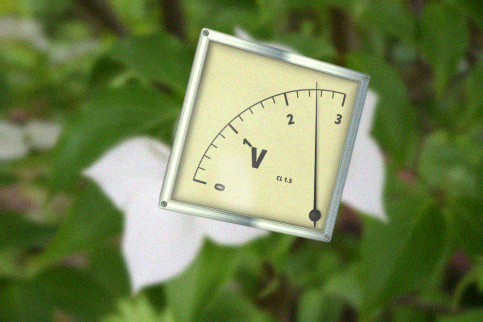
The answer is **2.5** V
